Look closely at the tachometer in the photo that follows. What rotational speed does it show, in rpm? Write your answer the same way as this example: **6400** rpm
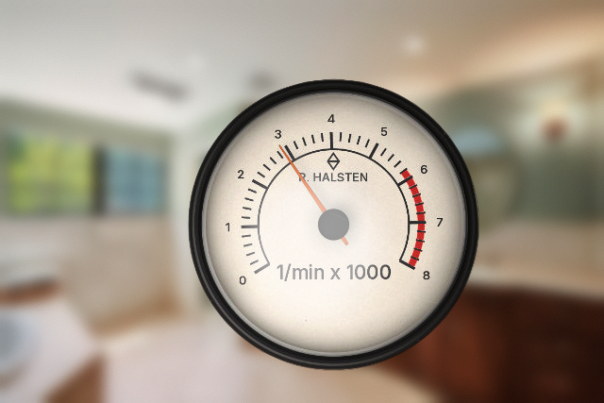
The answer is **2900** rpm
